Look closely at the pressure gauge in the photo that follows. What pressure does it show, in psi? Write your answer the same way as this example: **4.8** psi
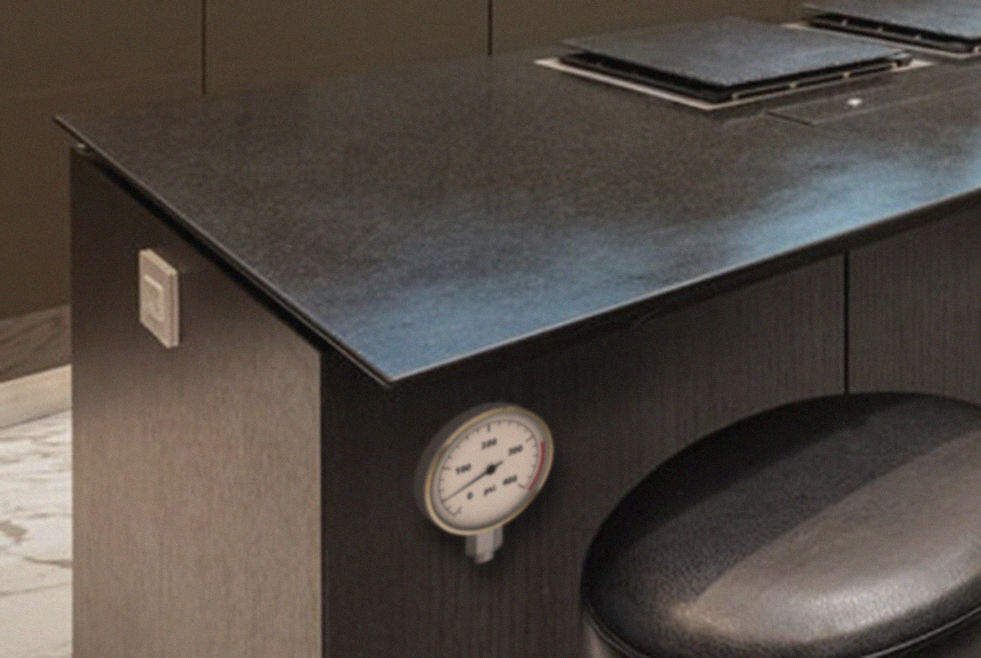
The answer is **40** psi
